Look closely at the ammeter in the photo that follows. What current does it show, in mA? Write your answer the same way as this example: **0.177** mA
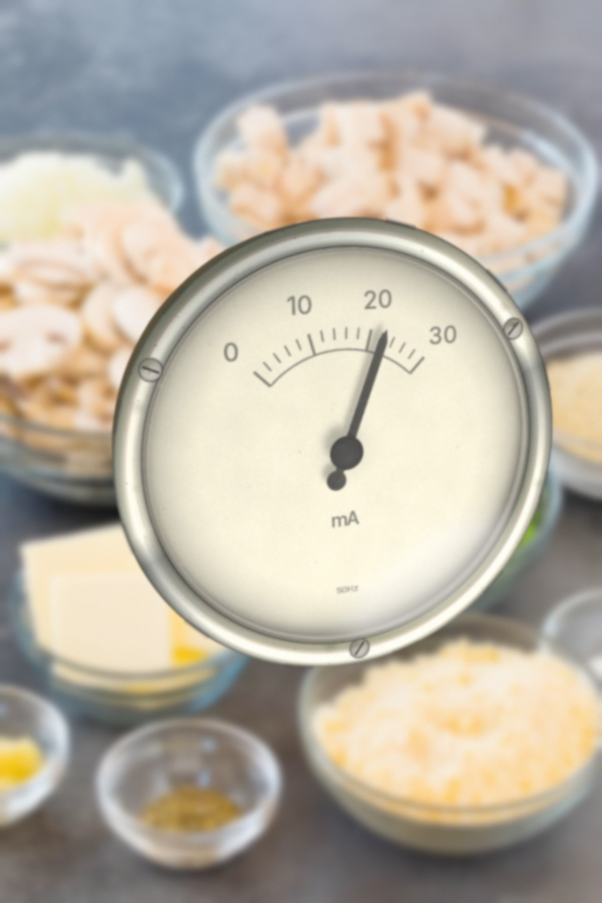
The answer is **22** mA
